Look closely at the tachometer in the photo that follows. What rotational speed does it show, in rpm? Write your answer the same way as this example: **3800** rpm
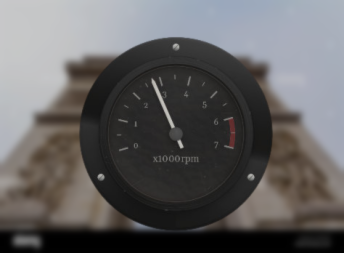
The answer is **2750** rpm
